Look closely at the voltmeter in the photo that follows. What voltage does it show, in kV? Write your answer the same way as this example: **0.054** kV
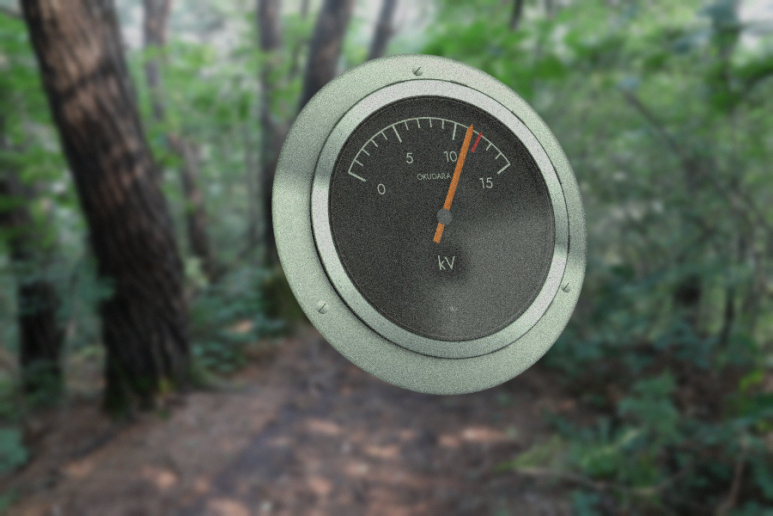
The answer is **11** kV
